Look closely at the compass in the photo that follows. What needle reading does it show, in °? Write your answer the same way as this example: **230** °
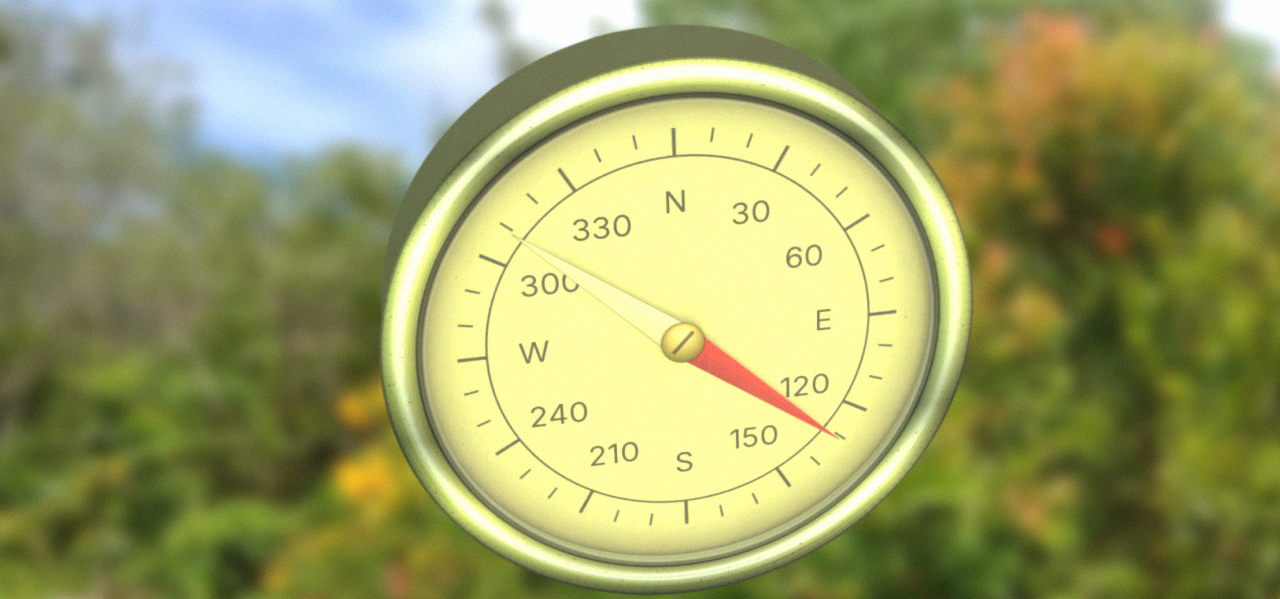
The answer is **130** °
